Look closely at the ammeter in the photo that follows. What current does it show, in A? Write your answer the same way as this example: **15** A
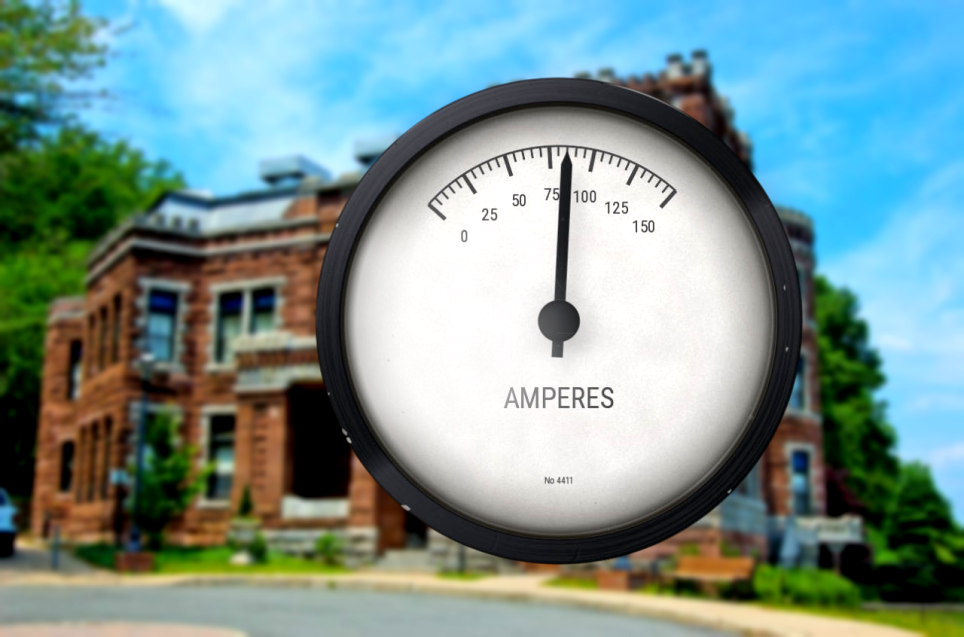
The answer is **85** A
